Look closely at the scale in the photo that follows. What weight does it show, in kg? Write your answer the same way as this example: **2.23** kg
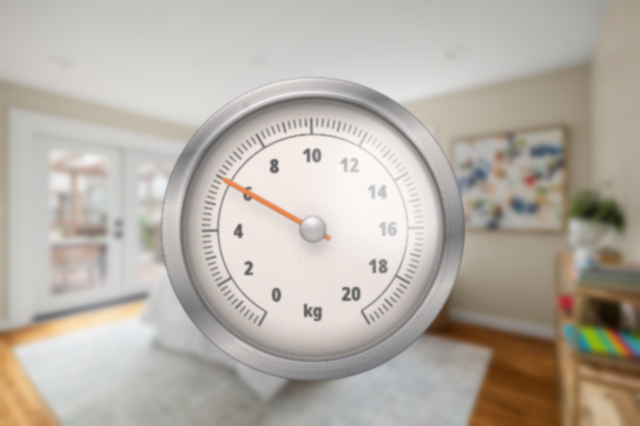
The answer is **6** kg
